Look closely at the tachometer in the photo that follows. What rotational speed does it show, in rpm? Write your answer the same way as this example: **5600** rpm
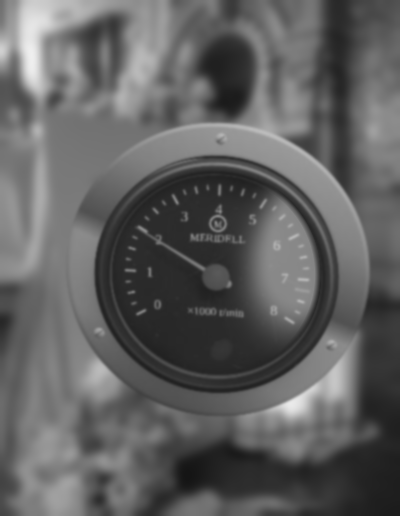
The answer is **2000** rpm
